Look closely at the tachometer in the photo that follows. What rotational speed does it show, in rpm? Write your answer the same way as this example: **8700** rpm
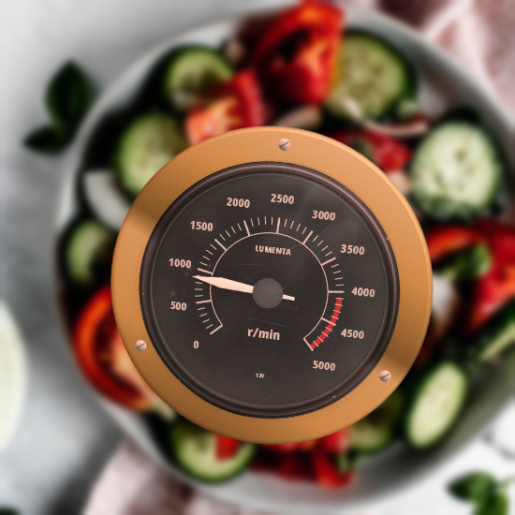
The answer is **900** rpm
